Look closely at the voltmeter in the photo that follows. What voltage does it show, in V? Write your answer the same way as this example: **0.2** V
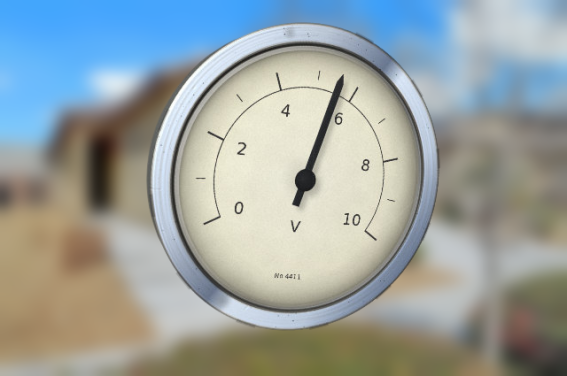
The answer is **5.5** V
